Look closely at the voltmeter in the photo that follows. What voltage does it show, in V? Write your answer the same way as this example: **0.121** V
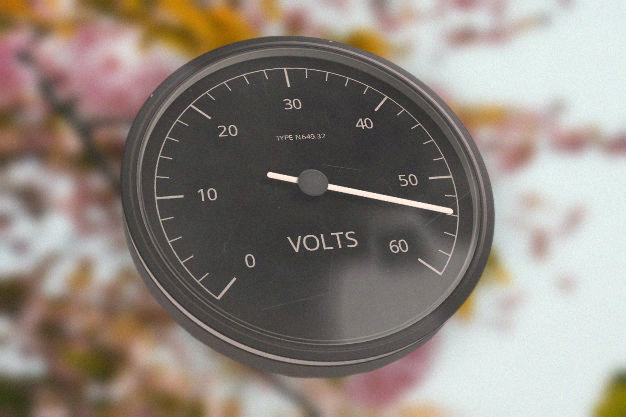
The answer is **54** V
